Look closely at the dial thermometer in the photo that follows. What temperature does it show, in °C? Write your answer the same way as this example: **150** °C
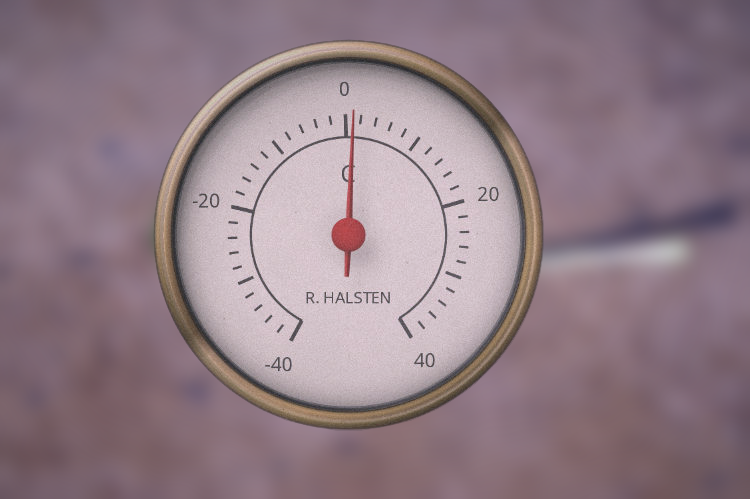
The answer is **1** °C
